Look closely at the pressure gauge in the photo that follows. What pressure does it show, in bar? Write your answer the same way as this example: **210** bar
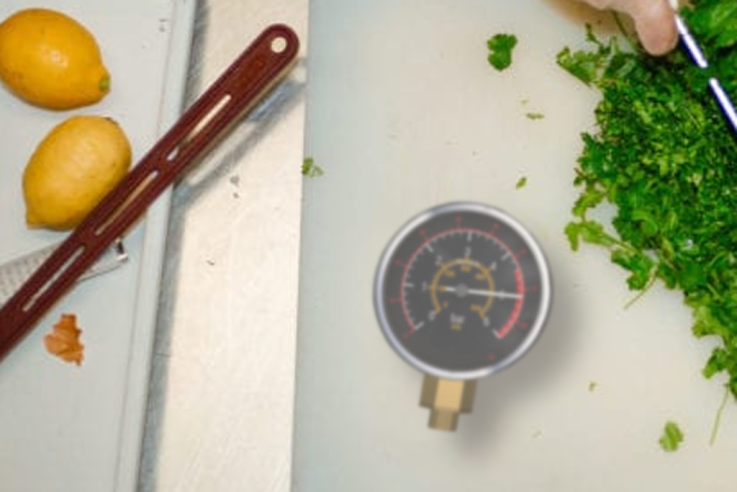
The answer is **5** bar
